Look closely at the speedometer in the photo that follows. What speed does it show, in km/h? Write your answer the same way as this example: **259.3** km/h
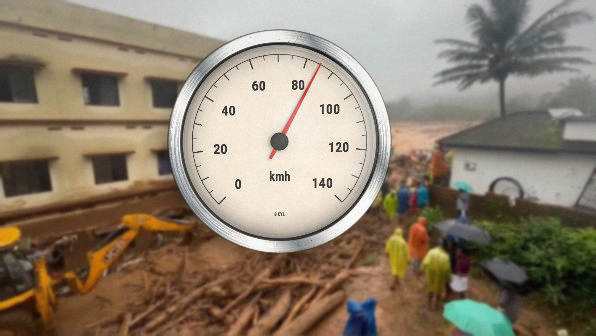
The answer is **85** km/h
